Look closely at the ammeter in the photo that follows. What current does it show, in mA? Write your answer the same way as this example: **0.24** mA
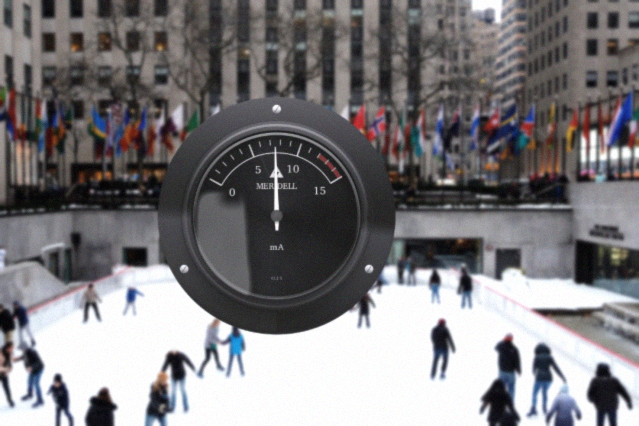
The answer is **7.5** mA
